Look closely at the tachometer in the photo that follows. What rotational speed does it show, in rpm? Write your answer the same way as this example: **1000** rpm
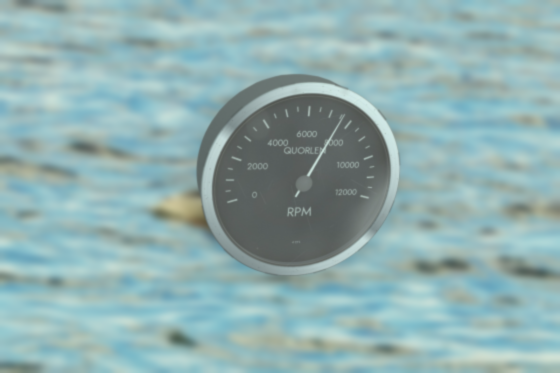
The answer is **7500** rpm
